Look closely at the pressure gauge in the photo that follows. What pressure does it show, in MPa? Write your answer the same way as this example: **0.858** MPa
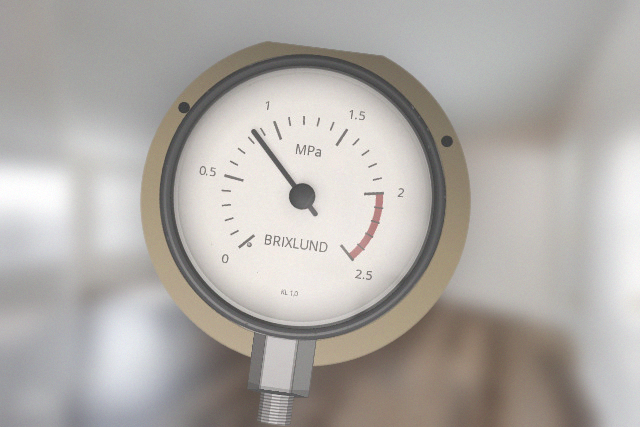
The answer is **0.85** MPa
